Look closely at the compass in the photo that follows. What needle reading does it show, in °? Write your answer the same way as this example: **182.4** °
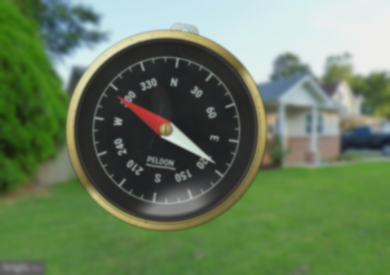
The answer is **295** °
